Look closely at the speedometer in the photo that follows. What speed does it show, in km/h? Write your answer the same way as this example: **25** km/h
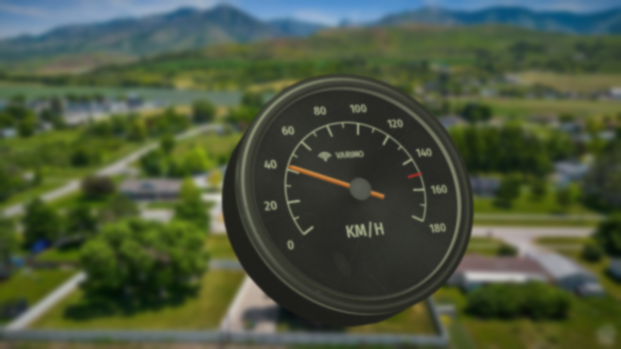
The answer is **40** km/h
